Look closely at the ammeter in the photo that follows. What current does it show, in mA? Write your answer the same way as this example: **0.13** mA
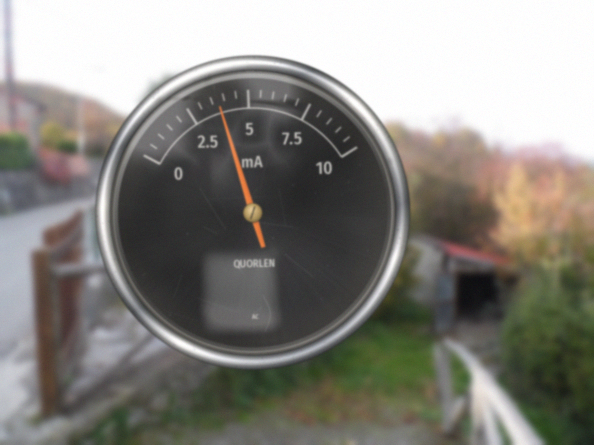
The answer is **3.75** mA
